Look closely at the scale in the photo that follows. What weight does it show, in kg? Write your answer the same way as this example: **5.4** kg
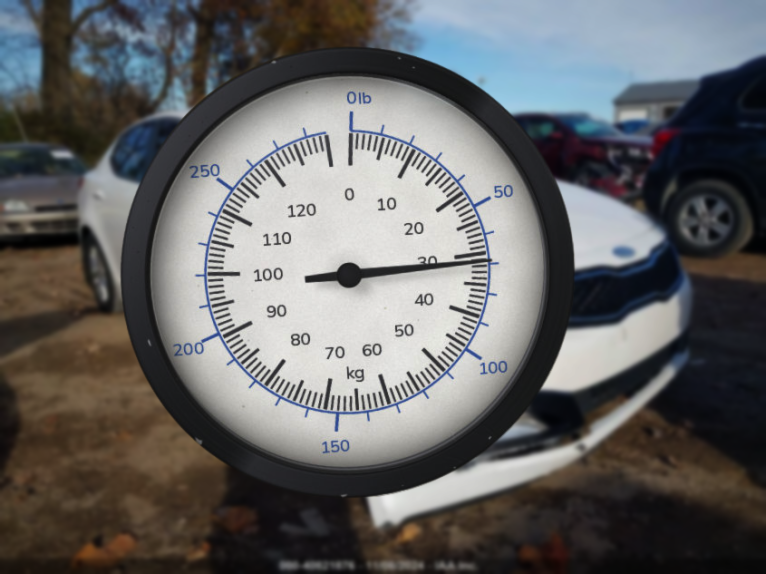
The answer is **31** kg
